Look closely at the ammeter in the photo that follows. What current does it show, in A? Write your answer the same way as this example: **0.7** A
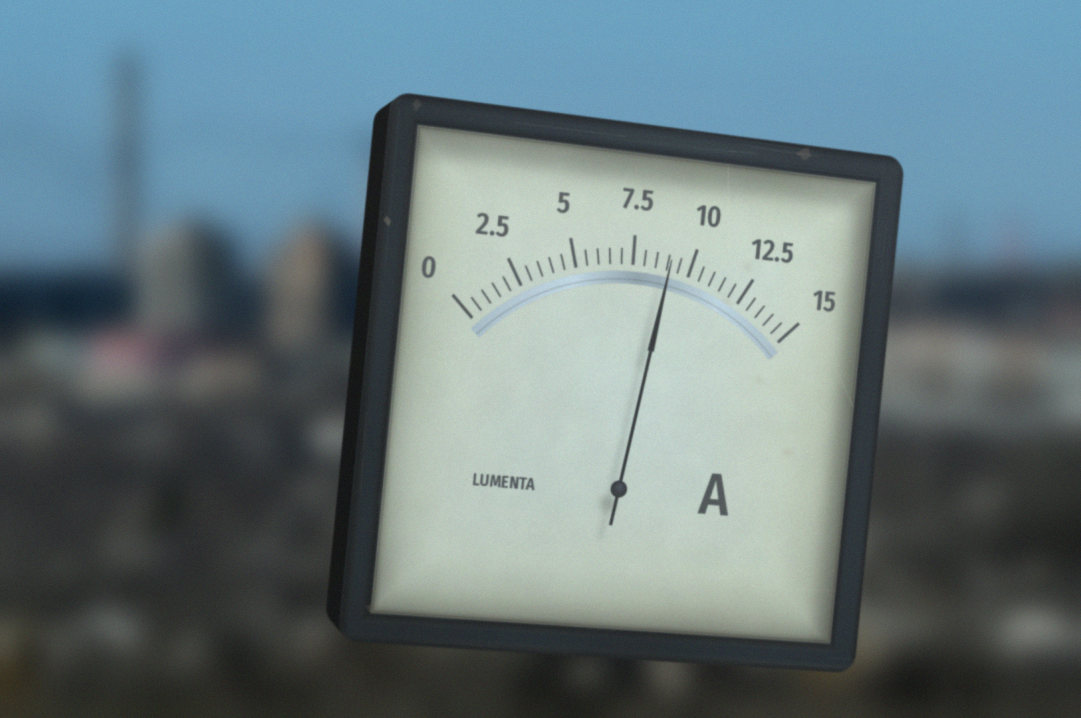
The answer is **9** A
